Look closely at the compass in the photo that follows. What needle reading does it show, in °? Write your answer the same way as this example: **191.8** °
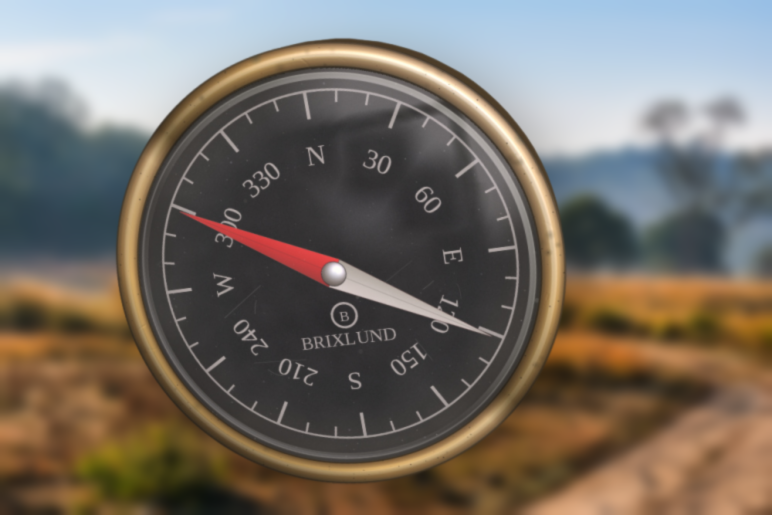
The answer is **300** °
